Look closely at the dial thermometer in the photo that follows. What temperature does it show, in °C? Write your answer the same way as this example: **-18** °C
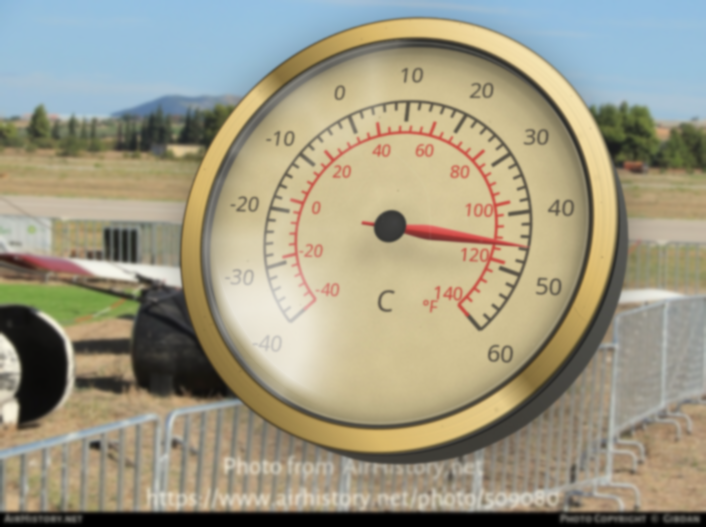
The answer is **46** °C
